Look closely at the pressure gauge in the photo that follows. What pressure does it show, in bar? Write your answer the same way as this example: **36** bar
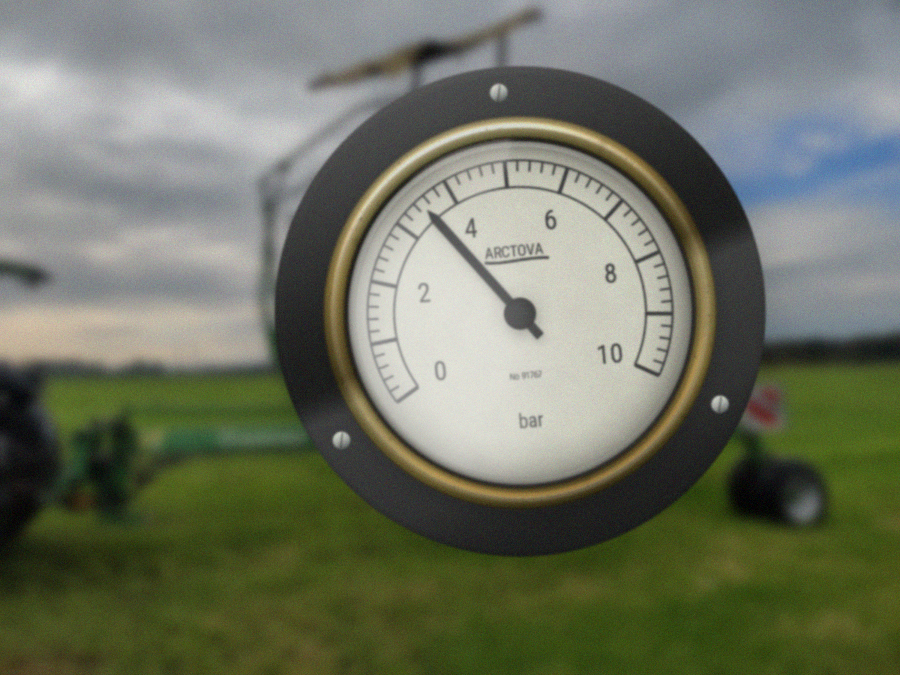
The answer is **3.5** bar
